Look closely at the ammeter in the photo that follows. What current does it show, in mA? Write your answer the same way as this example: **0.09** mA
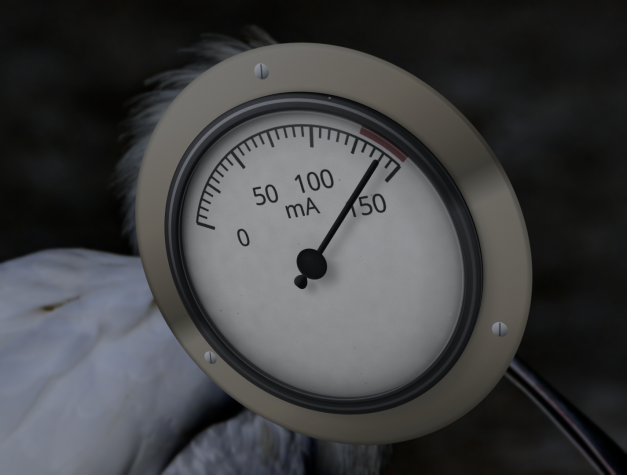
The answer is **140** mA
